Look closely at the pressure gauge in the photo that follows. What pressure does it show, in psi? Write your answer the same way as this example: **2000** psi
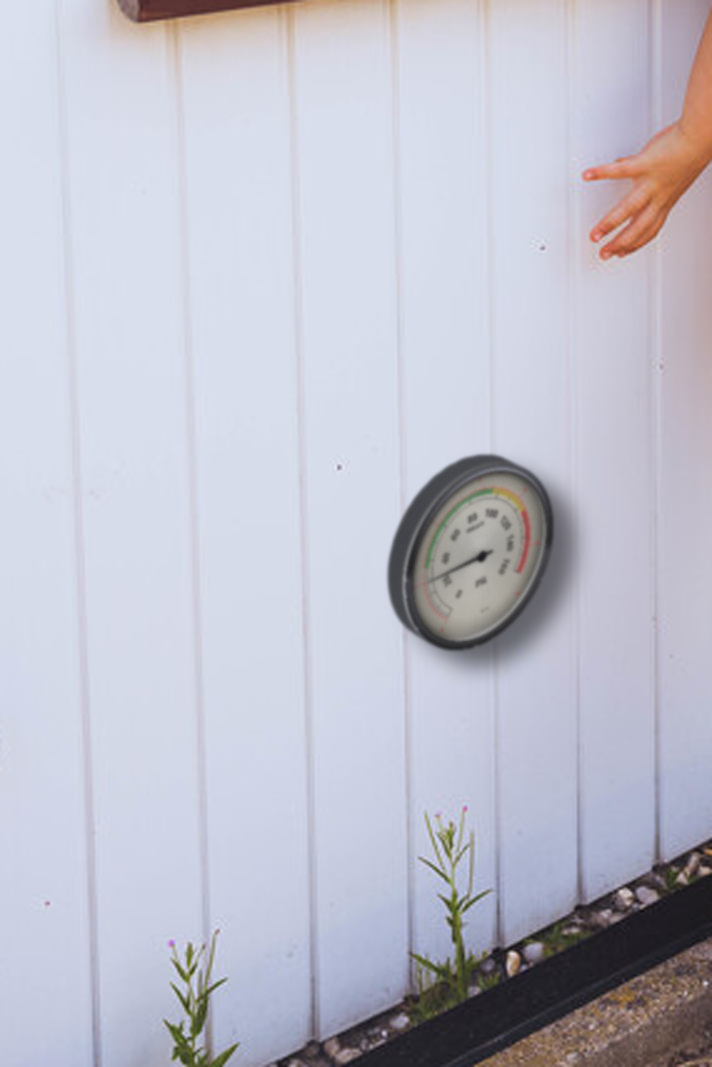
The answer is **30** psi
